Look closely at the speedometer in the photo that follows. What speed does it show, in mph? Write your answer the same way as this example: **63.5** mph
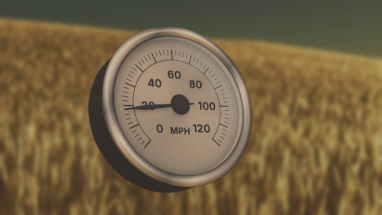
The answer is **18** mph
